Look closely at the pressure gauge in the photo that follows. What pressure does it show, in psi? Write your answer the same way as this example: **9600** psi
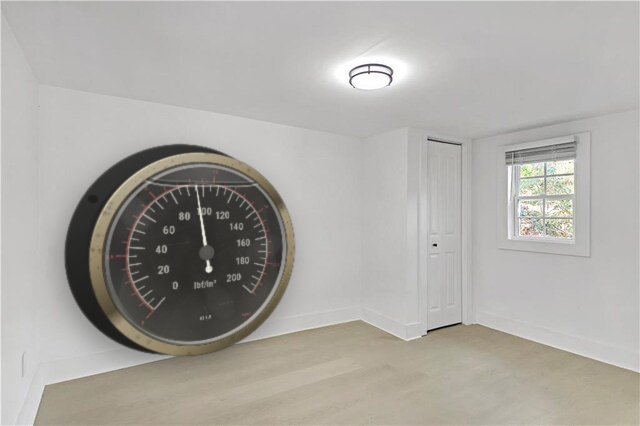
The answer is **95** psi
